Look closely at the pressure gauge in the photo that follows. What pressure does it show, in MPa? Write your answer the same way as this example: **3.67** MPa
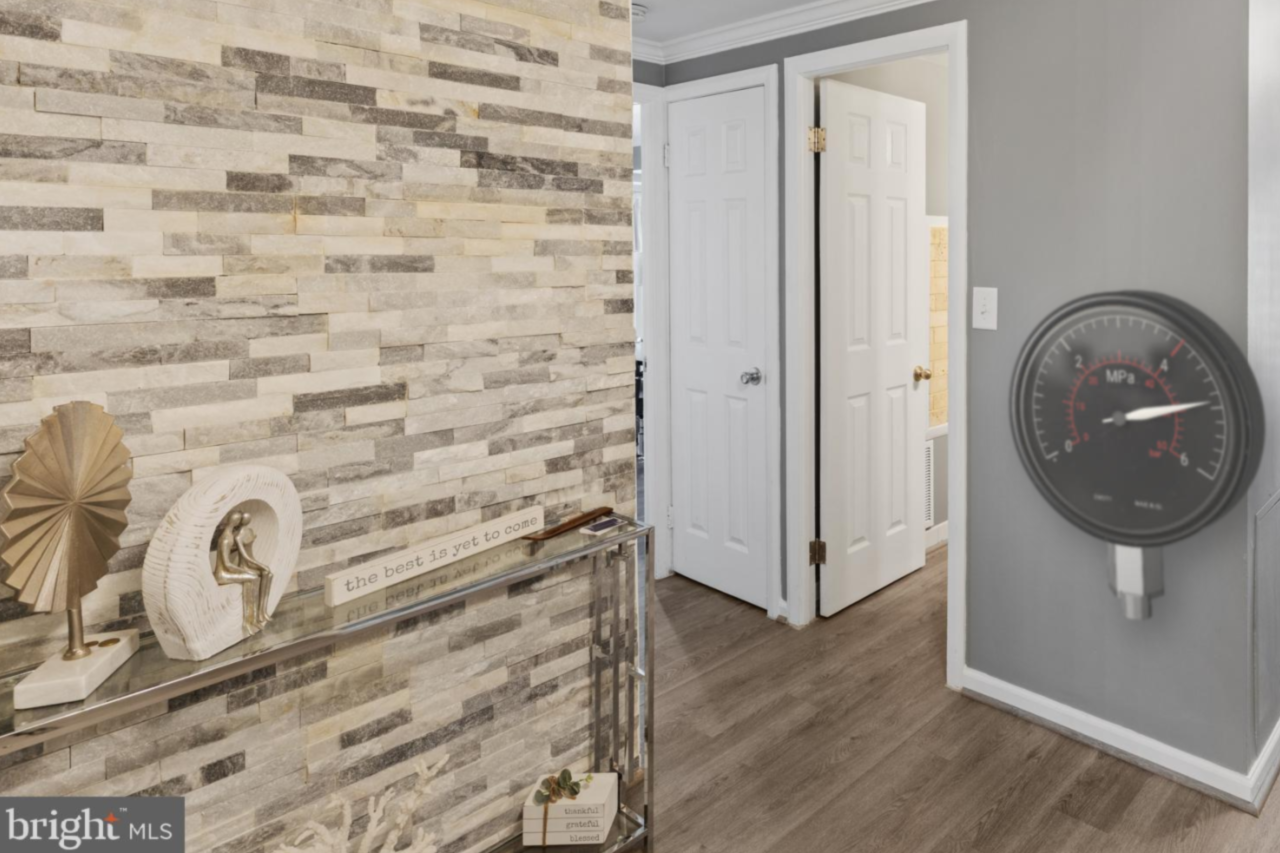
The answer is **4.9** MPa
